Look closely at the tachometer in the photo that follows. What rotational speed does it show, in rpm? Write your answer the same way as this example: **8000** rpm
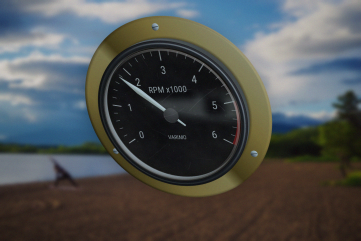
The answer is **1800** rpm
